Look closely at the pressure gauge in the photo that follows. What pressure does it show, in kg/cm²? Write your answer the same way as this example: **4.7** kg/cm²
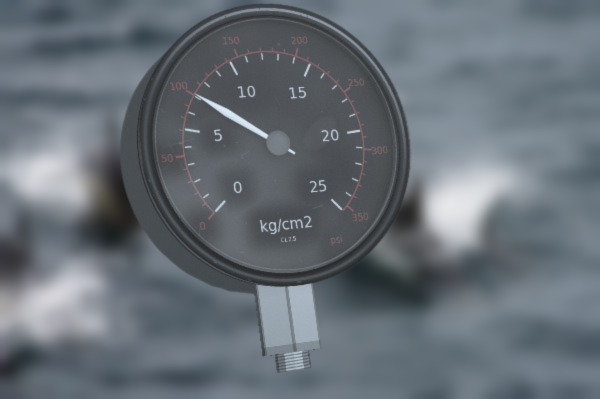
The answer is **7** kg/cm²
